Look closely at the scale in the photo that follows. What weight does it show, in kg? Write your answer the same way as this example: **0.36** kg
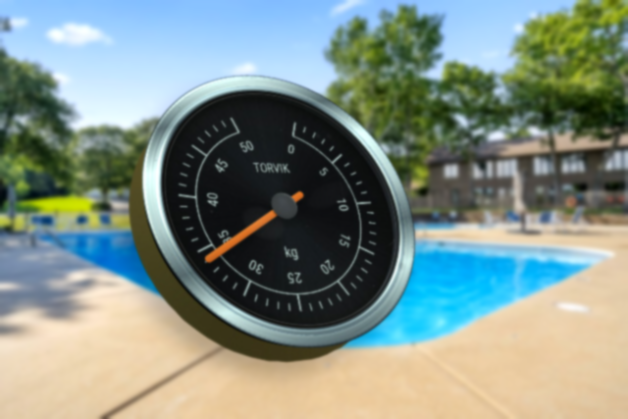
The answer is **34** kg
